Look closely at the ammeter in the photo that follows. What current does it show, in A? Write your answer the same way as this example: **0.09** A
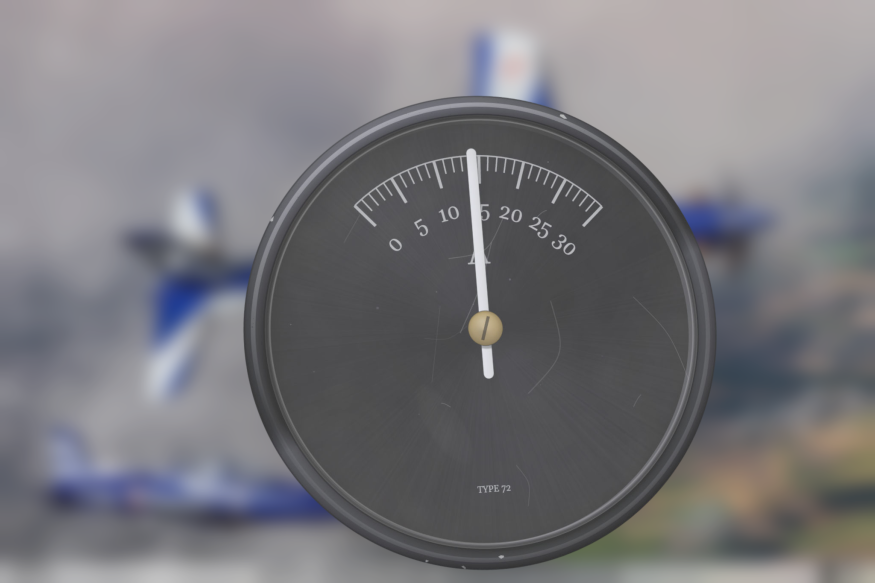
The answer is **14** A
